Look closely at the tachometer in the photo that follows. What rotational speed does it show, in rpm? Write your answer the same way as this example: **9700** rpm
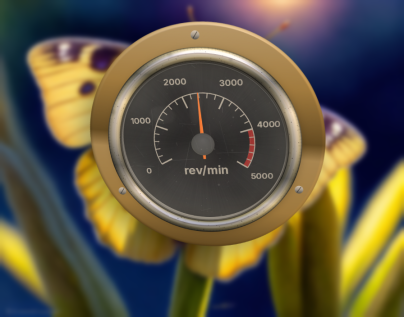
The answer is **2400** rpm
